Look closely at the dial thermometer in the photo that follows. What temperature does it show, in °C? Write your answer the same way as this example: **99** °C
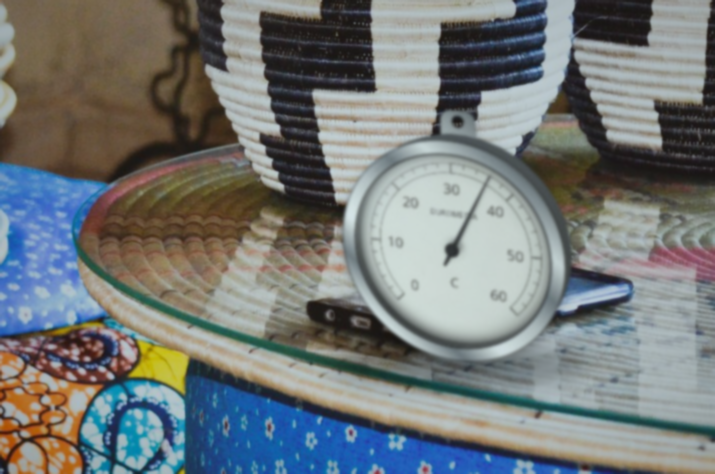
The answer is **36** °C
